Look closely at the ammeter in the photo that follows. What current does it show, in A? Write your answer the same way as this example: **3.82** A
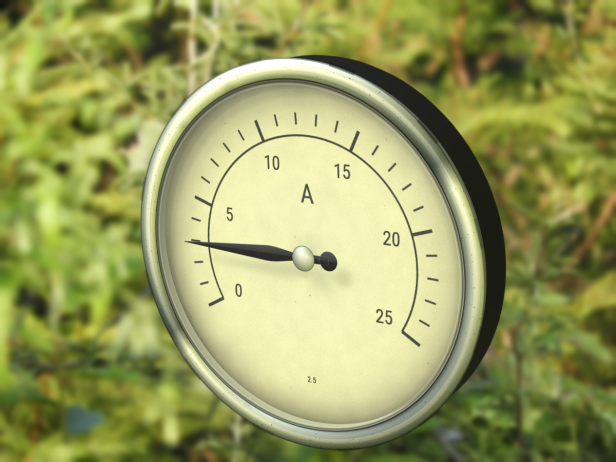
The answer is **3** A
